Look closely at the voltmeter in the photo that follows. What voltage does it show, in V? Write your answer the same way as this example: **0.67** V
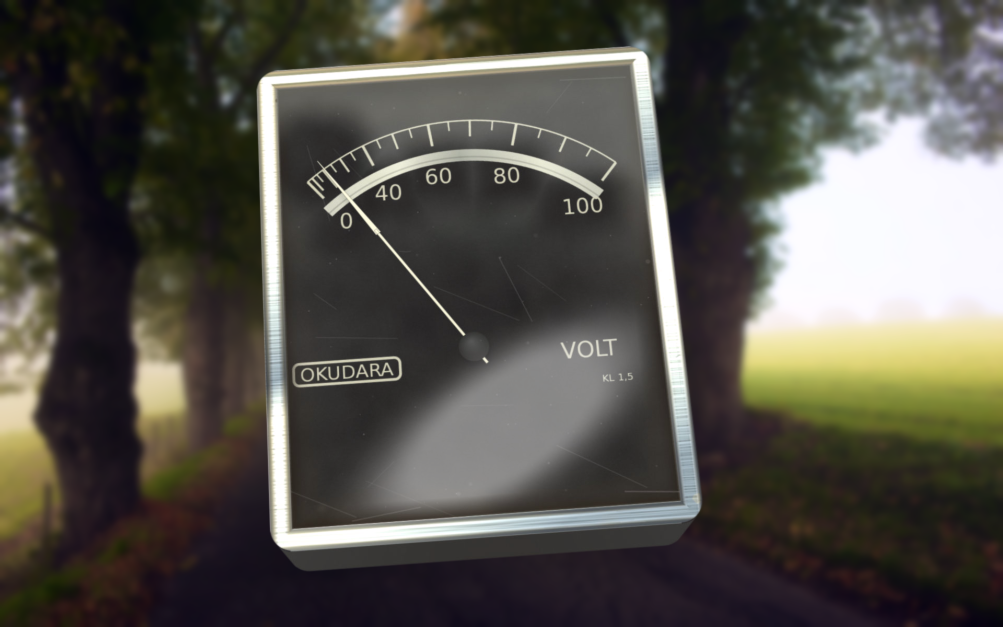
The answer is **20** V
